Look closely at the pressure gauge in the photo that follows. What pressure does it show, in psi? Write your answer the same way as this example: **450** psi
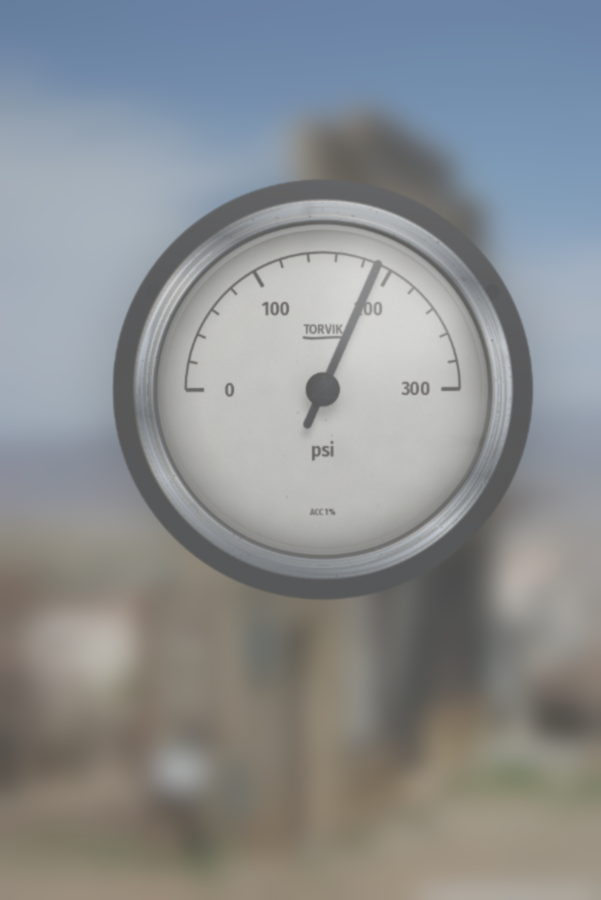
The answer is **190** psi
